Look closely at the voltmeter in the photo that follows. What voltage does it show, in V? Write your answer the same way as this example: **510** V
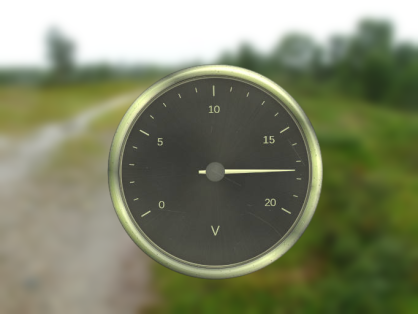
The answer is **17.5** V
